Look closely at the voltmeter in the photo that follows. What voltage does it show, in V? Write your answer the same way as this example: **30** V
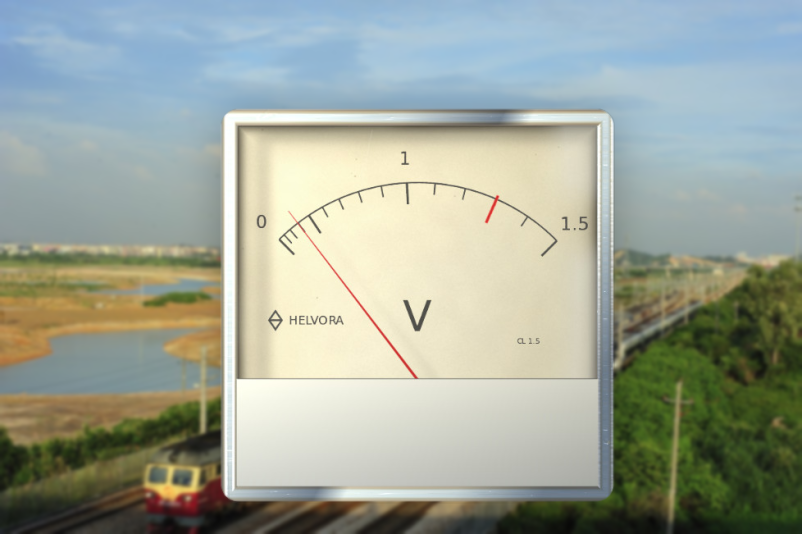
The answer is **0.4** V
